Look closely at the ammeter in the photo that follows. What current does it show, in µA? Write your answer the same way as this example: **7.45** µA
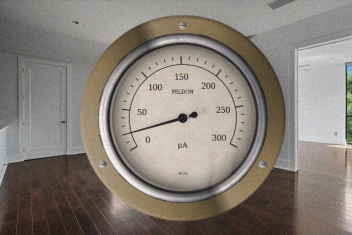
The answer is **20** µA
